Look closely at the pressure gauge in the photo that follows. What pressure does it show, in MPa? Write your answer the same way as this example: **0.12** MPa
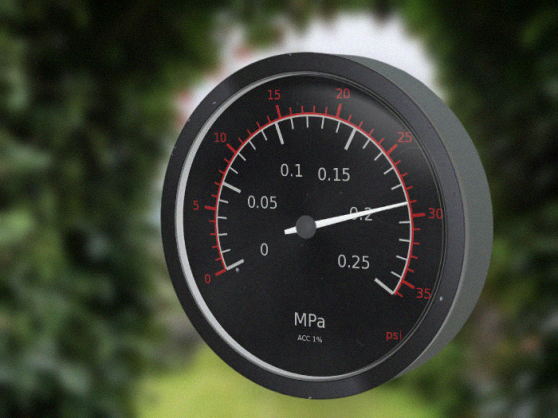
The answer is **0.2** MPa
